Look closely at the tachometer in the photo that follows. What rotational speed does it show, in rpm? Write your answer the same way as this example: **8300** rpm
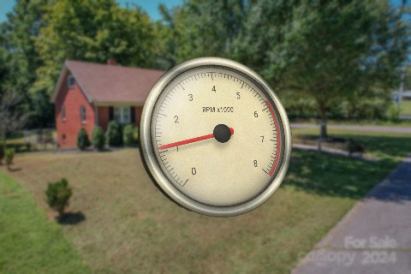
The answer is **1100** rpm
